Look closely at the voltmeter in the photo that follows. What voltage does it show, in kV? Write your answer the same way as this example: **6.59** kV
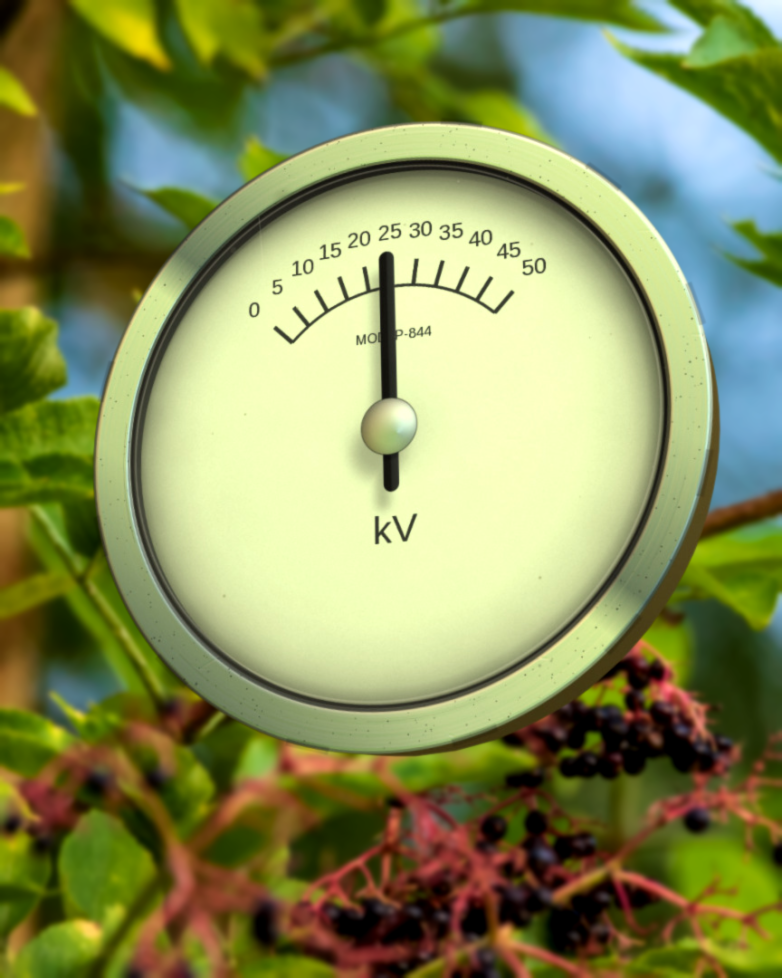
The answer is **25** kV
